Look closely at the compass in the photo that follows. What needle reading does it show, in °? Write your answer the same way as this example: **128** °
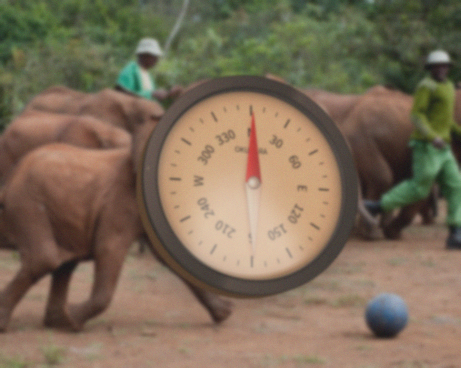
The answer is **0** °
